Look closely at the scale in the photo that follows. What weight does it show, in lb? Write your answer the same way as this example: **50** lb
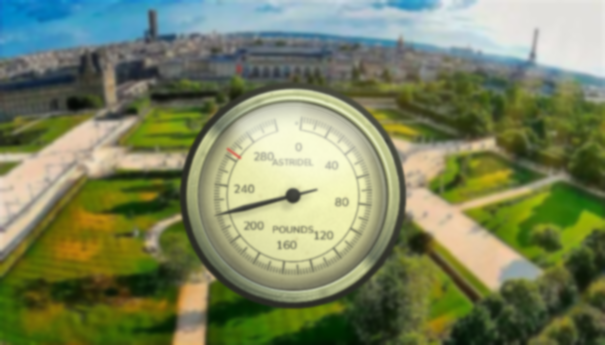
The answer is **220** lb
